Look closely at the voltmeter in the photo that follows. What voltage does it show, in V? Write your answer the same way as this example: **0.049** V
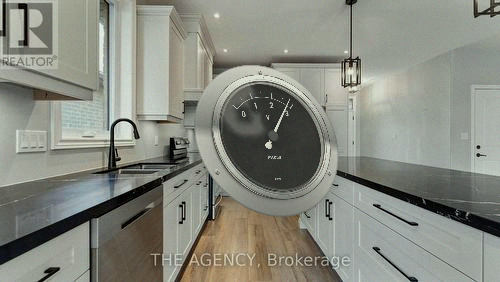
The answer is **2.75** V
